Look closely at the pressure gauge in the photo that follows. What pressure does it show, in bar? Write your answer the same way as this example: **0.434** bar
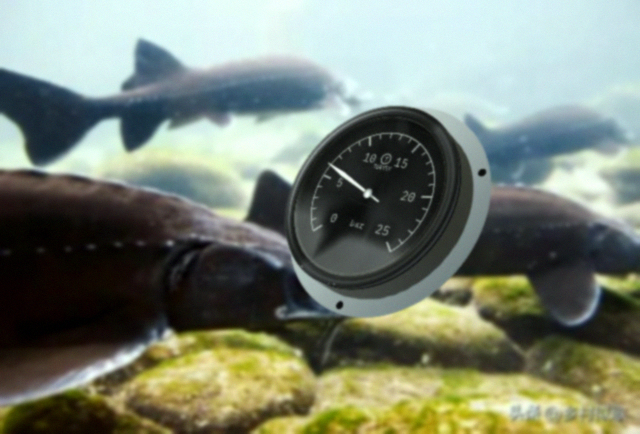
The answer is **6** bar
